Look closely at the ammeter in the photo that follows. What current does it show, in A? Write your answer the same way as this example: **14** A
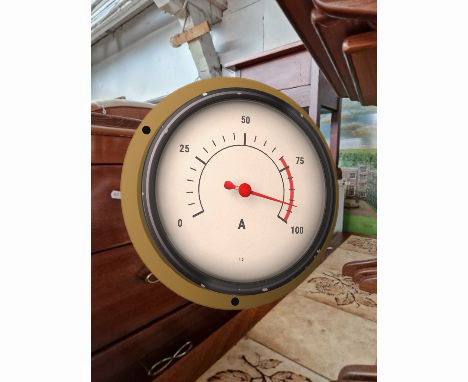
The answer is **92.5** A
